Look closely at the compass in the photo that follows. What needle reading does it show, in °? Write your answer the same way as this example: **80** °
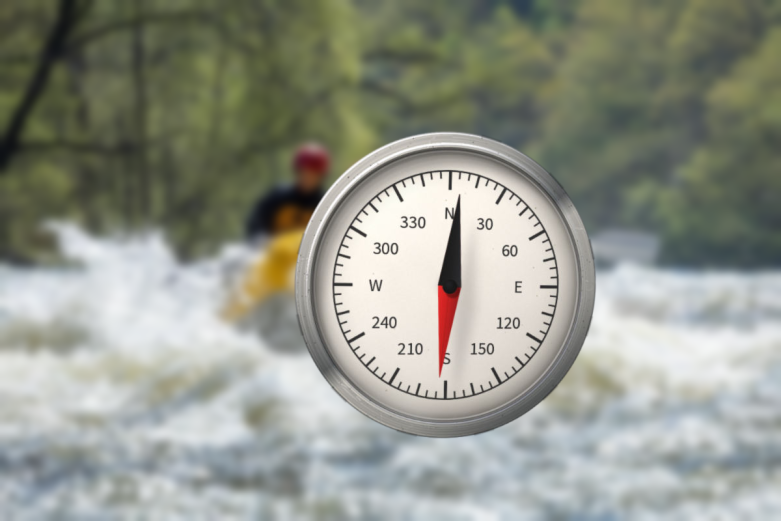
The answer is **185** °
